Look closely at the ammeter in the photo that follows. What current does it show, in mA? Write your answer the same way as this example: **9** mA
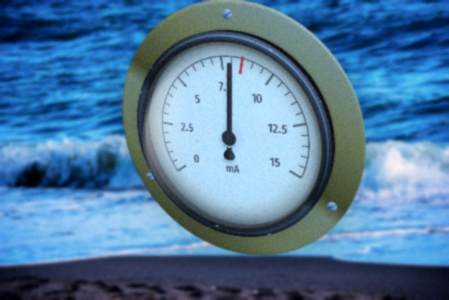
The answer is **8** mA
